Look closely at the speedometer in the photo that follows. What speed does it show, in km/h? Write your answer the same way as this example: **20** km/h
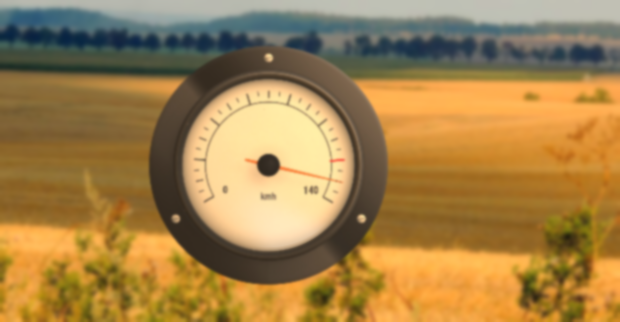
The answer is **130** km/h
